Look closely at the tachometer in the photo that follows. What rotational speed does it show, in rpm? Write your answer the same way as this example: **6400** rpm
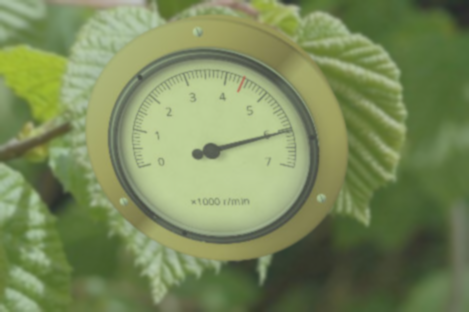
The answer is **6000** rpm
